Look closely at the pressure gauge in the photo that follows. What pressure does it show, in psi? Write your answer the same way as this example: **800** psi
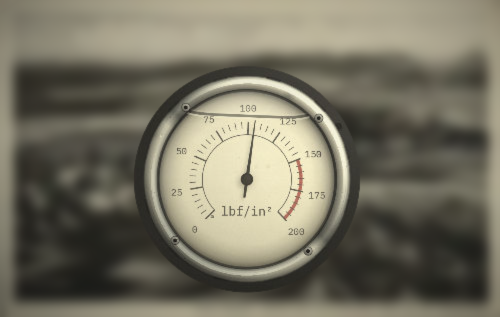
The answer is **105** psi
